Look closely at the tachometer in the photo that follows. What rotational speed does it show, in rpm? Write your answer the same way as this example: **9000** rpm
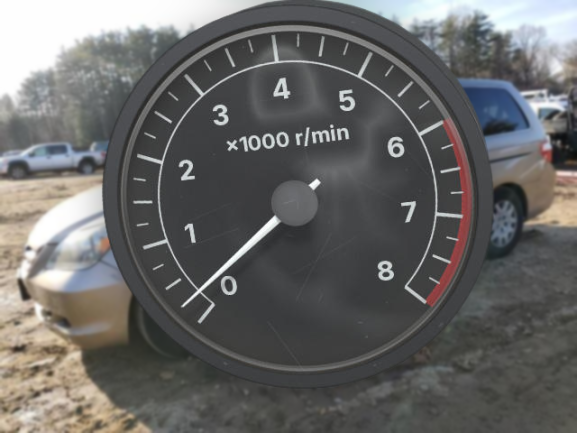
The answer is **250** rpm
